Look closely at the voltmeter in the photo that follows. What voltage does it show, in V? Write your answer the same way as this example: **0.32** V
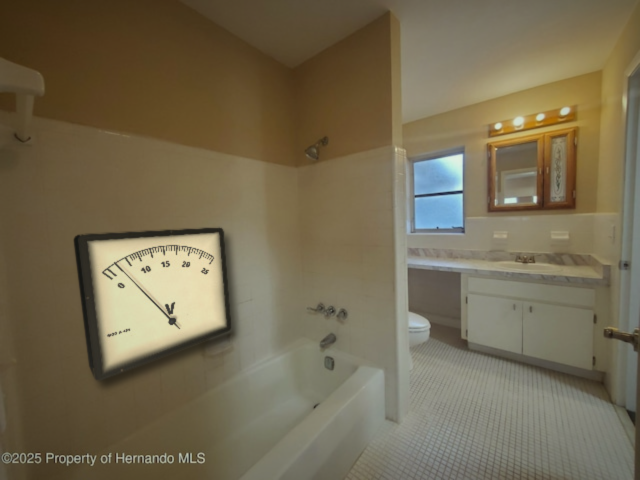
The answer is **5** V
